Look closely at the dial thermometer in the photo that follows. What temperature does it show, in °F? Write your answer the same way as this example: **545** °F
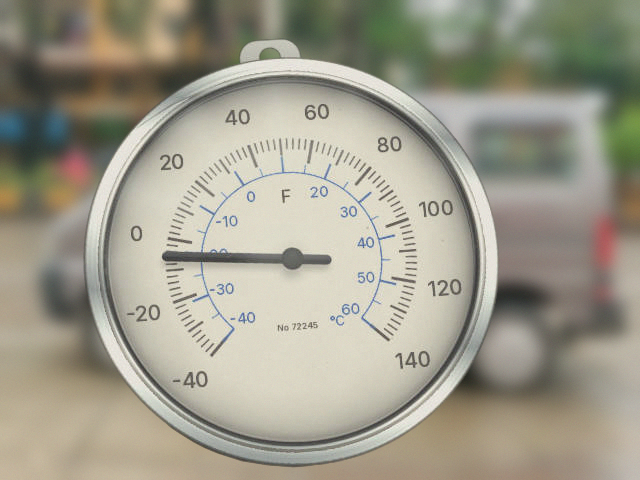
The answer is **-6** °F
